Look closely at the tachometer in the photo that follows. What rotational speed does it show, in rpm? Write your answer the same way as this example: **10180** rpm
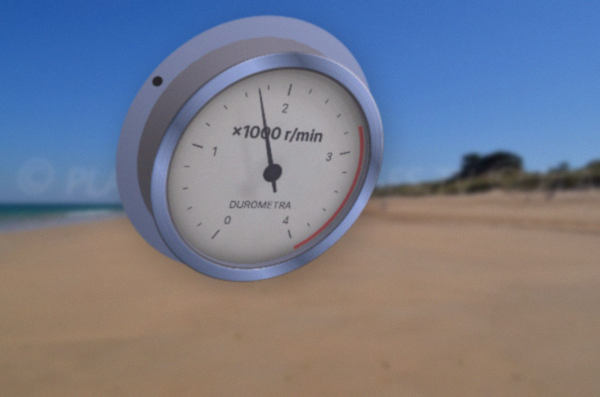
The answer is **1700** rpm
